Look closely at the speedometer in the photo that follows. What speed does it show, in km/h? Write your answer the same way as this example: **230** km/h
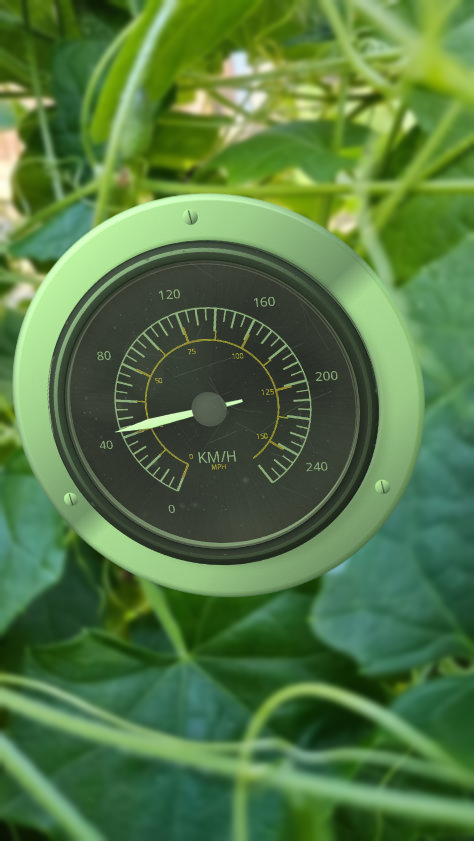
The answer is **45** km/h
